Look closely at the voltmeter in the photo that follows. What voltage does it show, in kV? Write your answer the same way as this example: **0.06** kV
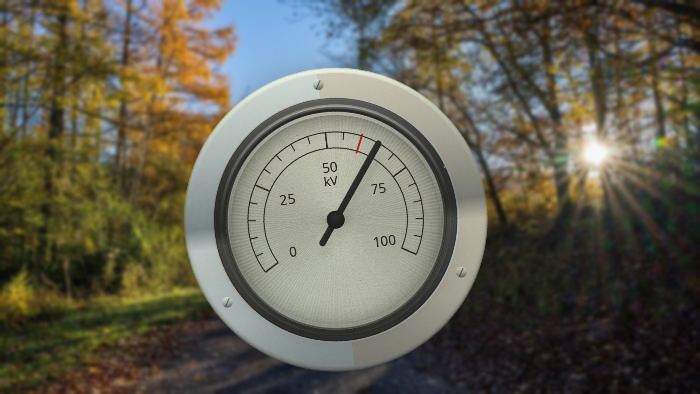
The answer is **65** kV
